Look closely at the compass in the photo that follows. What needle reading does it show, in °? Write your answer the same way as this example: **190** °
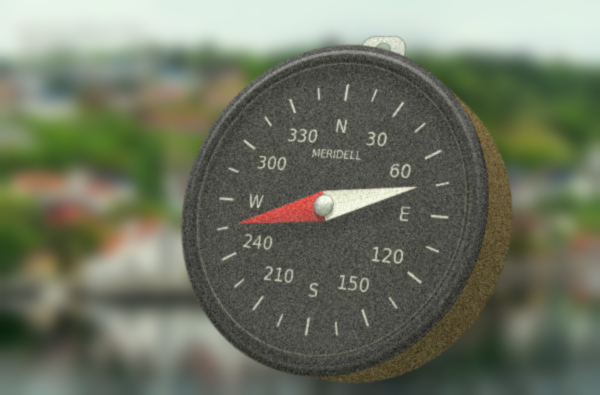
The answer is **255** °
